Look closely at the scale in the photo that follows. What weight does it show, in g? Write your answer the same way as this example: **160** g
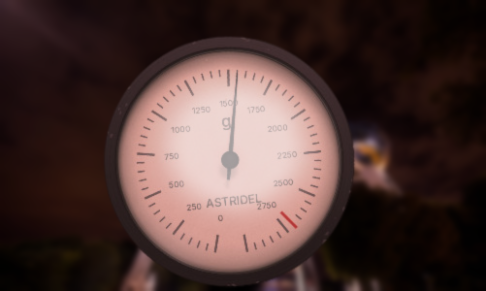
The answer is **1550** g
